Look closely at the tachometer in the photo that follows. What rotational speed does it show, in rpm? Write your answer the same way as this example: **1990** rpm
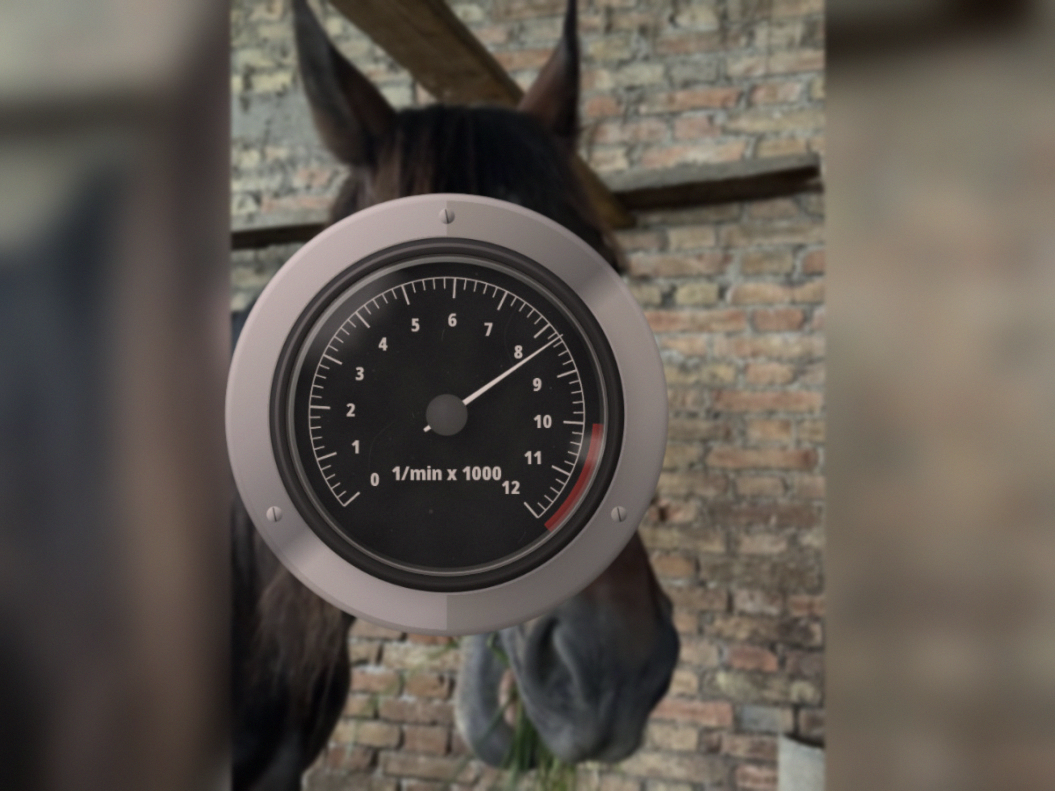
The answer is **8300** rpm
